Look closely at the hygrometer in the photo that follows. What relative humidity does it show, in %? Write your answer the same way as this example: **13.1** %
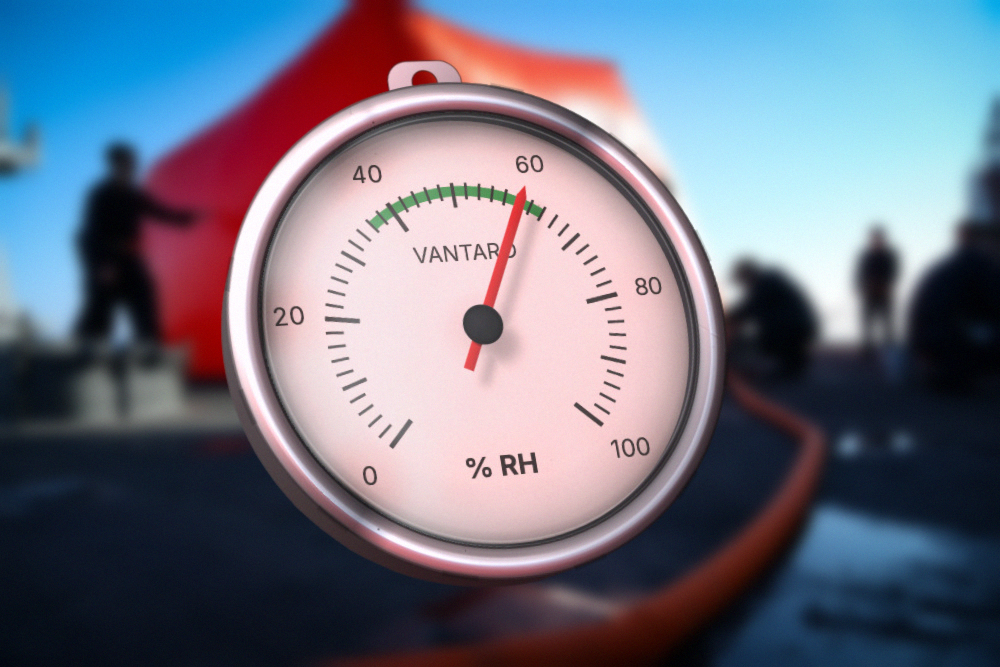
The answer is **60** %
